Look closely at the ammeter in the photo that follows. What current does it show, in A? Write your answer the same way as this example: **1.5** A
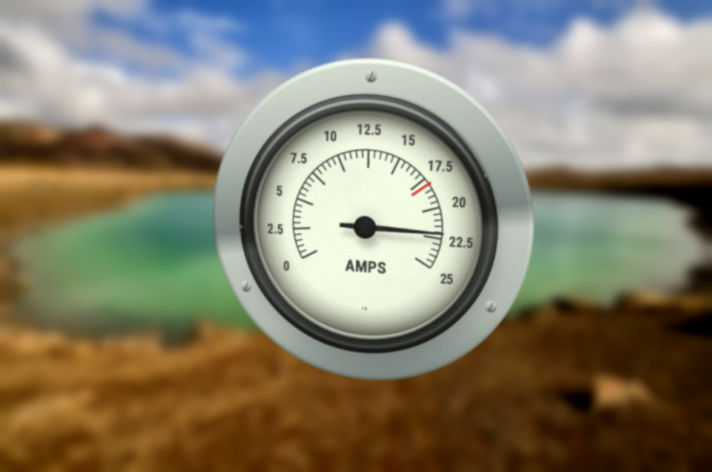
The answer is **22** A
